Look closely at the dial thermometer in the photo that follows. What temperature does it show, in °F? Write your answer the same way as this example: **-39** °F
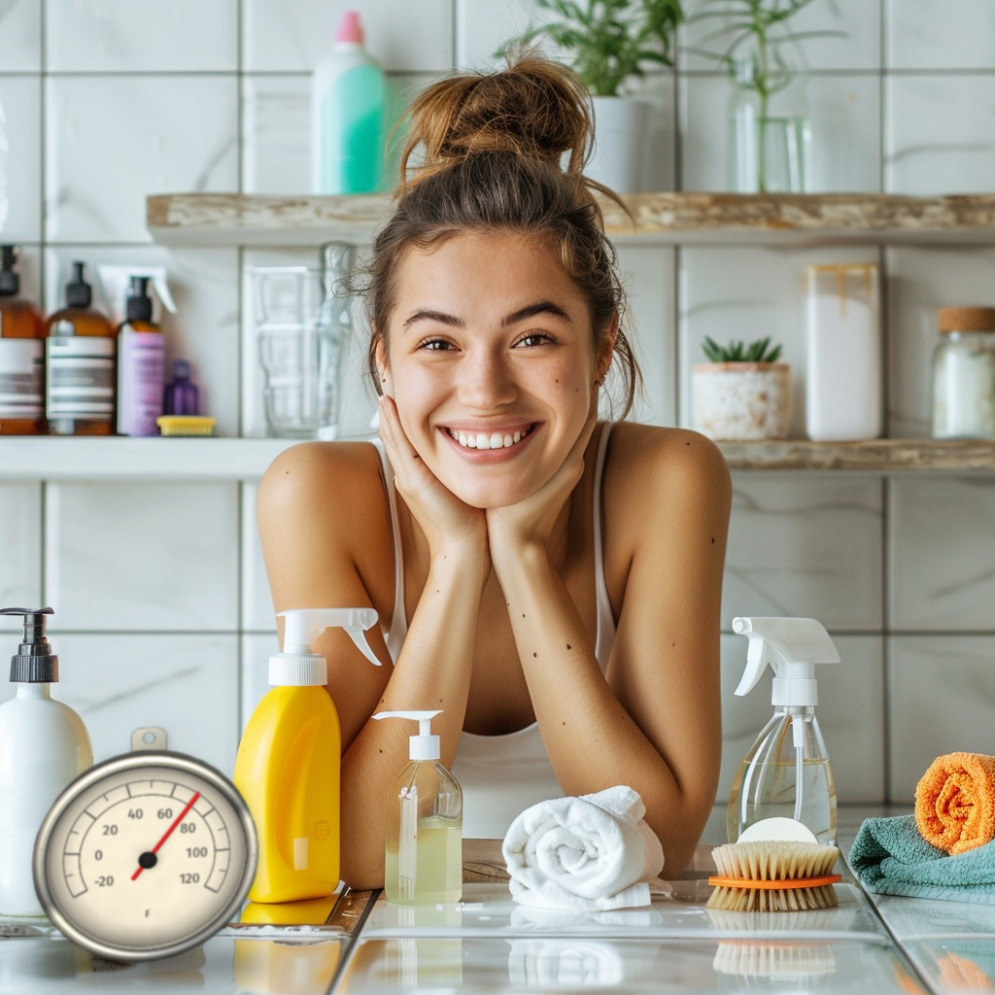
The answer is **70** °F
